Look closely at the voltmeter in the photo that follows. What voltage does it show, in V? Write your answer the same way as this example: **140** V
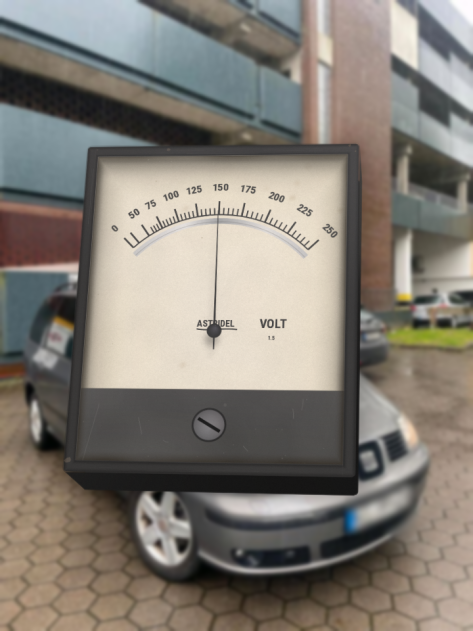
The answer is **150** V
